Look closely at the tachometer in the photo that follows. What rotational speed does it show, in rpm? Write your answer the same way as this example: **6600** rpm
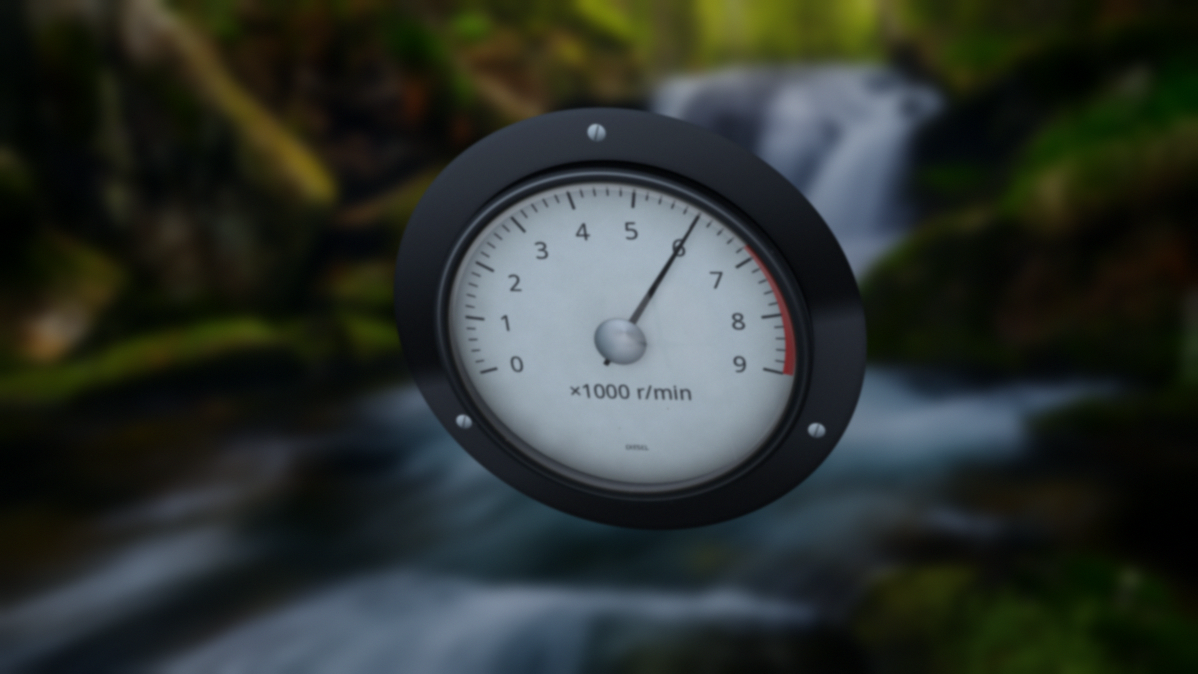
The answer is **6000** rpm
